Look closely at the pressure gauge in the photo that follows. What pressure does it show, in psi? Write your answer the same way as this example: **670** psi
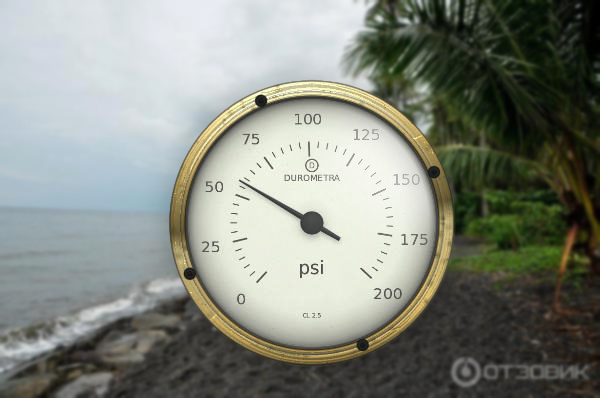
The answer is **57.5** psi
